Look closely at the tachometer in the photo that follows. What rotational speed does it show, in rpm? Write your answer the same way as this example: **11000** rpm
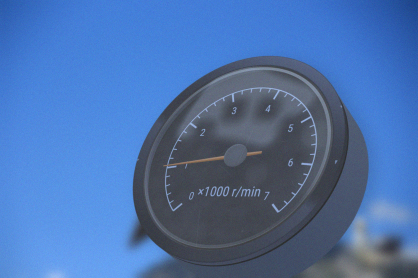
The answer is **1000** rpm
